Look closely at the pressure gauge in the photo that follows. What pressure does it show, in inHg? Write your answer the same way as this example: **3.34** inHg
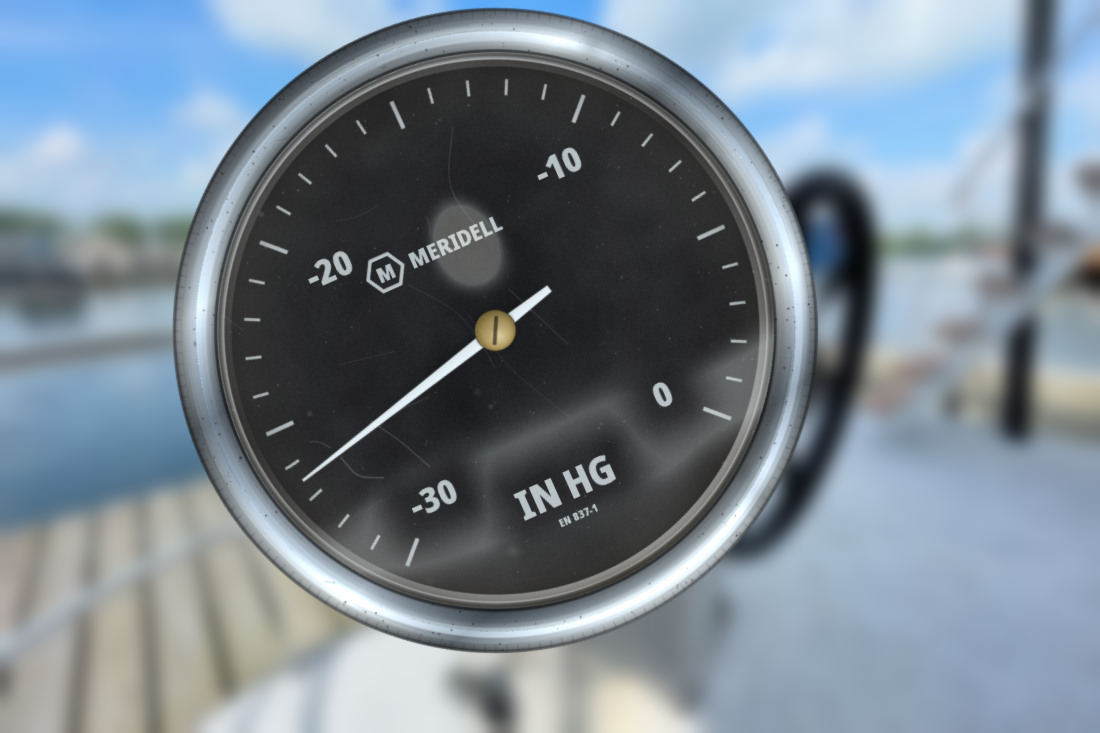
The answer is **-26.5** inHg
